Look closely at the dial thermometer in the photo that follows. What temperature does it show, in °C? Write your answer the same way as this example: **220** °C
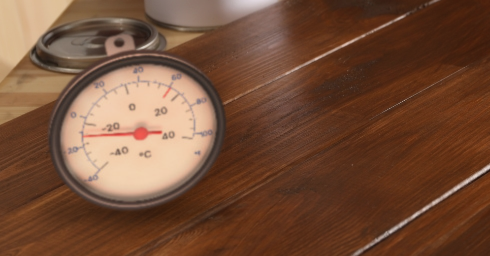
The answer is **-24** °C
